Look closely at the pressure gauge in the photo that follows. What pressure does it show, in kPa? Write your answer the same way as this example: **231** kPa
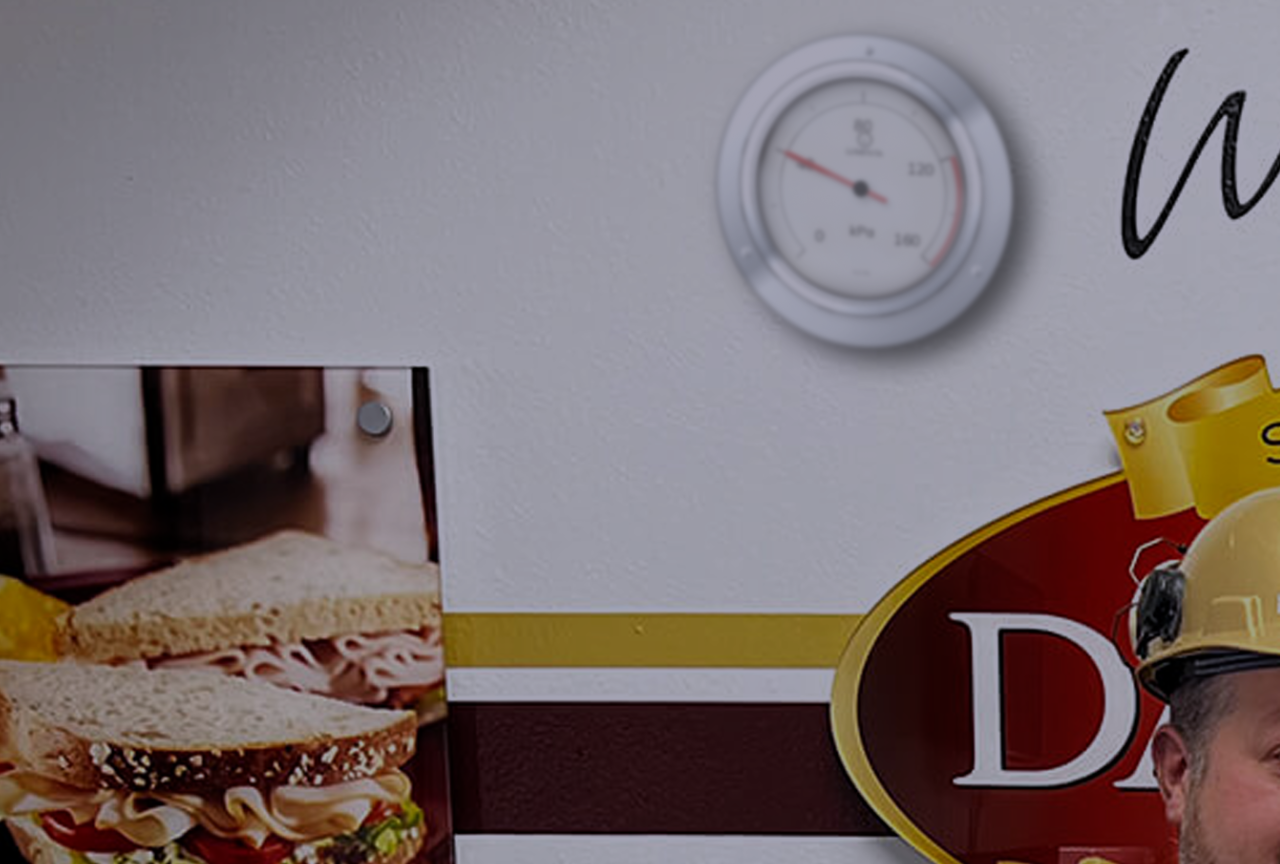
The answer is **40** kPa
